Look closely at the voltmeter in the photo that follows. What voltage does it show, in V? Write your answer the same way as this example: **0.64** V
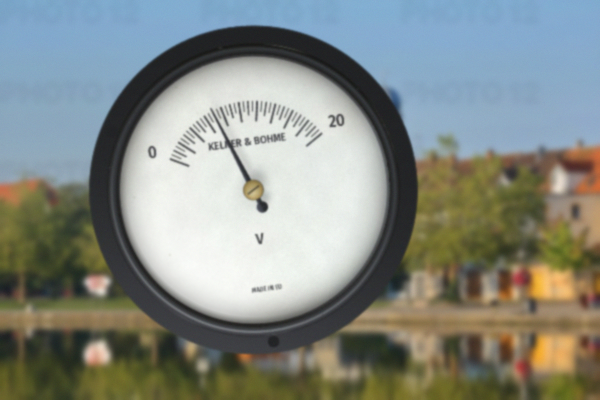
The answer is **7** V
